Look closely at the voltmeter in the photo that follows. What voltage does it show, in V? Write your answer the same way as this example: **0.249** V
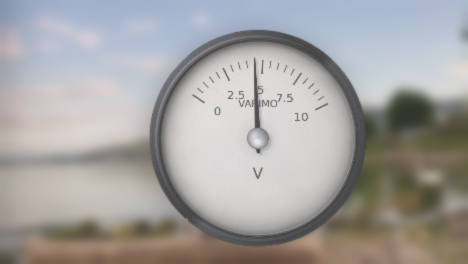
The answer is **4.5** V
